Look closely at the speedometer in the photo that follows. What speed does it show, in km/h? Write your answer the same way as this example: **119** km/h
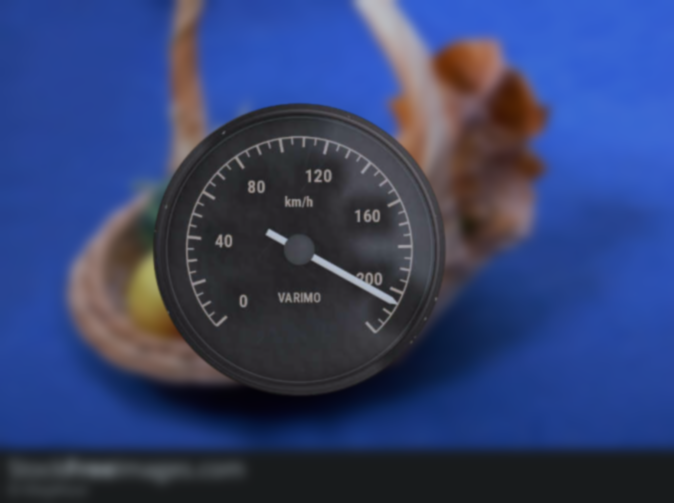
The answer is **205** km/h
